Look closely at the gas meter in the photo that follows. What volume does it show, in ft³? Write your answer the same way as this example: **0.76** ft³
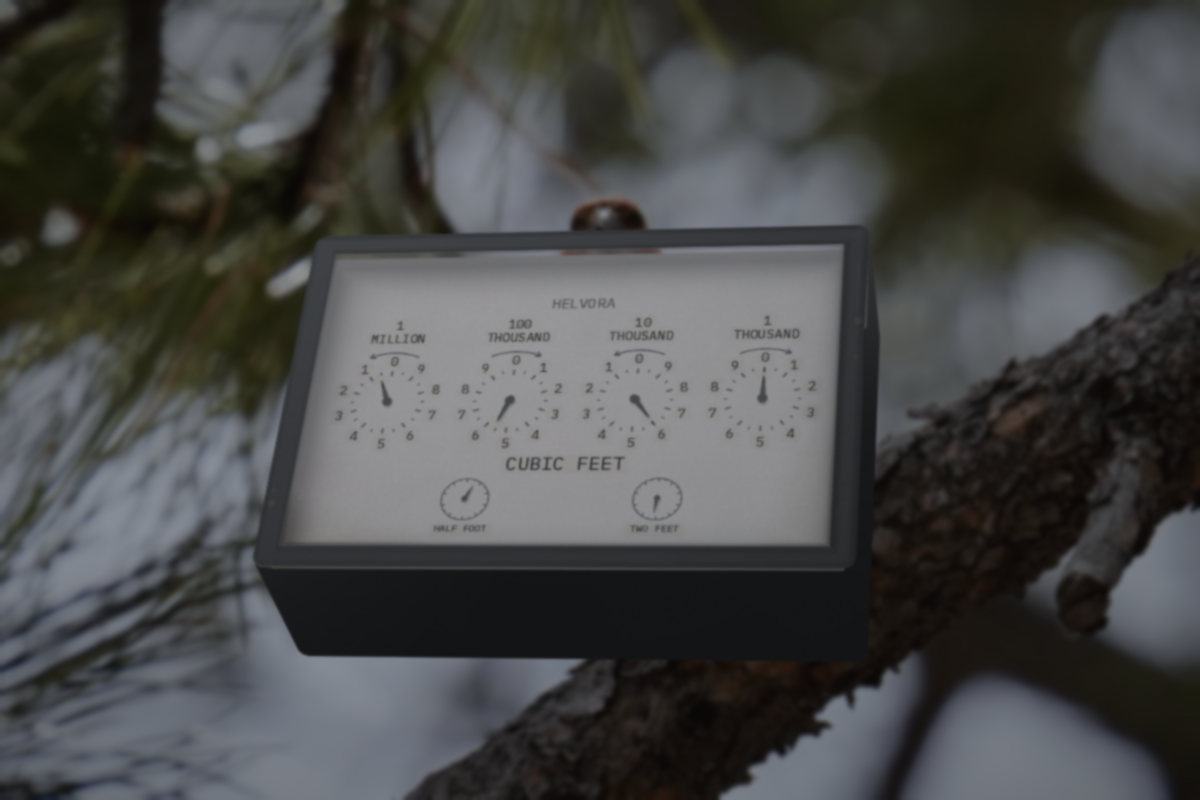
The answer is **56000** ft³
